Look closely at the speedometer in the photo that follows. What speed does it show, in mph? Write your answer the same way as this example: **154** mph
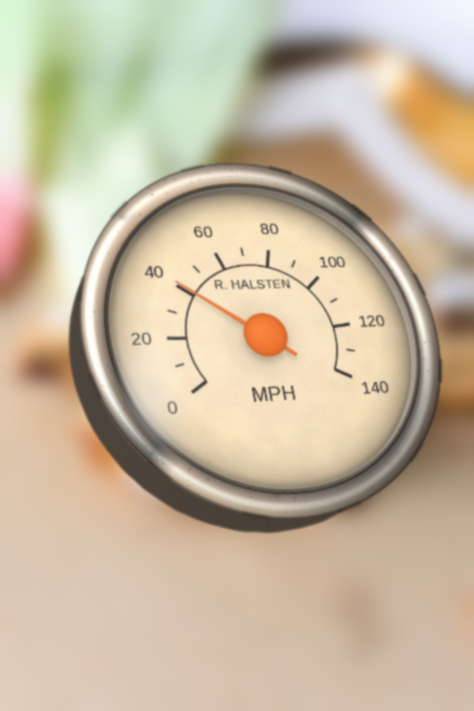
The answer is **40** mph
